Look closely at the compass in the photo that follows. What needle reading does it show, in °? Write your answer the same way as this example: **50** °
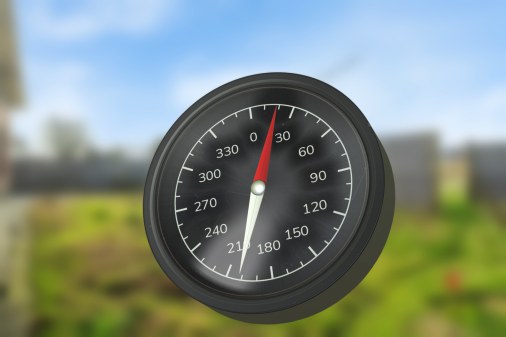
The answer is **20** °
